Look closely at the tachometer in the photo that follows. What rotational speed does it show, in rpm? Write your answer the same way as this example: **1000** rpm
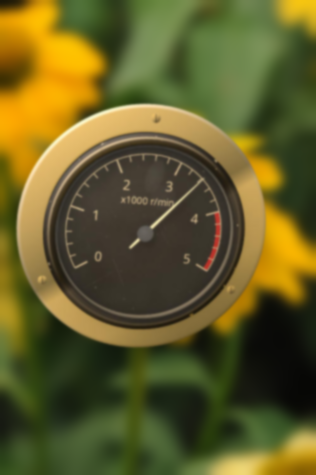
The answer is **3400** rpm
